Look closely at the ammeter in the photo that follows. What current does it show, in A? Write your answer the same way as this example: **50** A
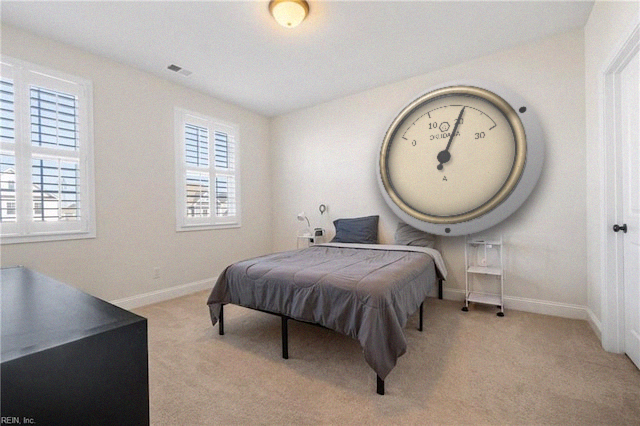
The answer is **20** A
